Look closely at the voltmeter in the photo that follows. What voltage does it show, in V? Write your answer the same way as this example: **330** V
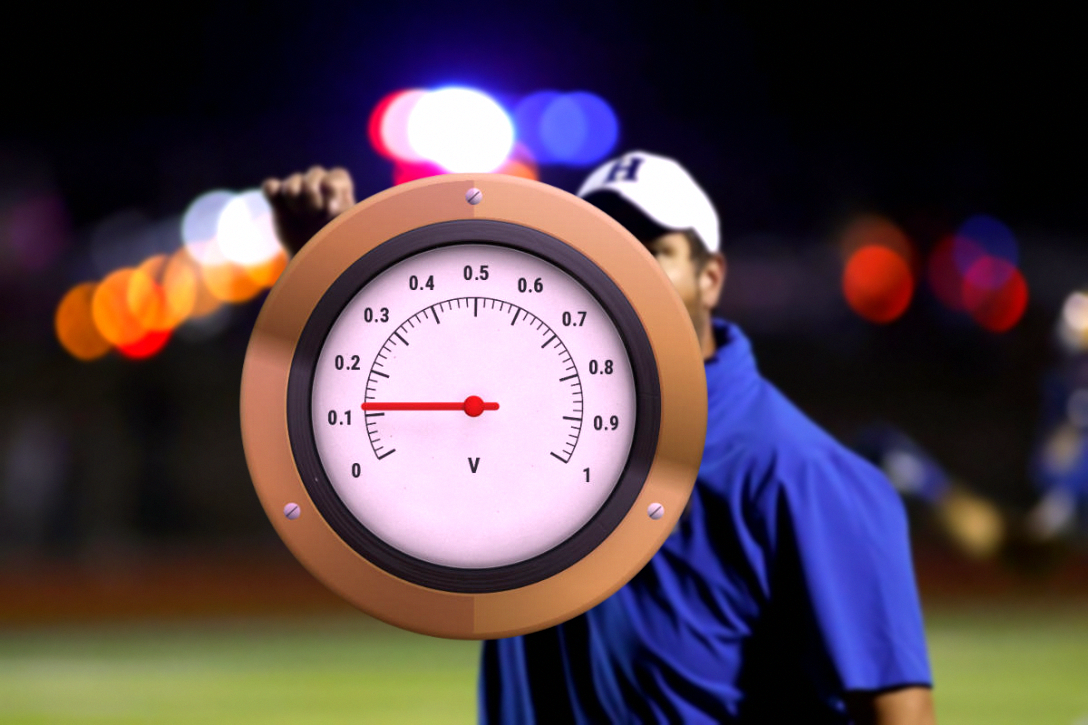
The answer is **0.12** V
